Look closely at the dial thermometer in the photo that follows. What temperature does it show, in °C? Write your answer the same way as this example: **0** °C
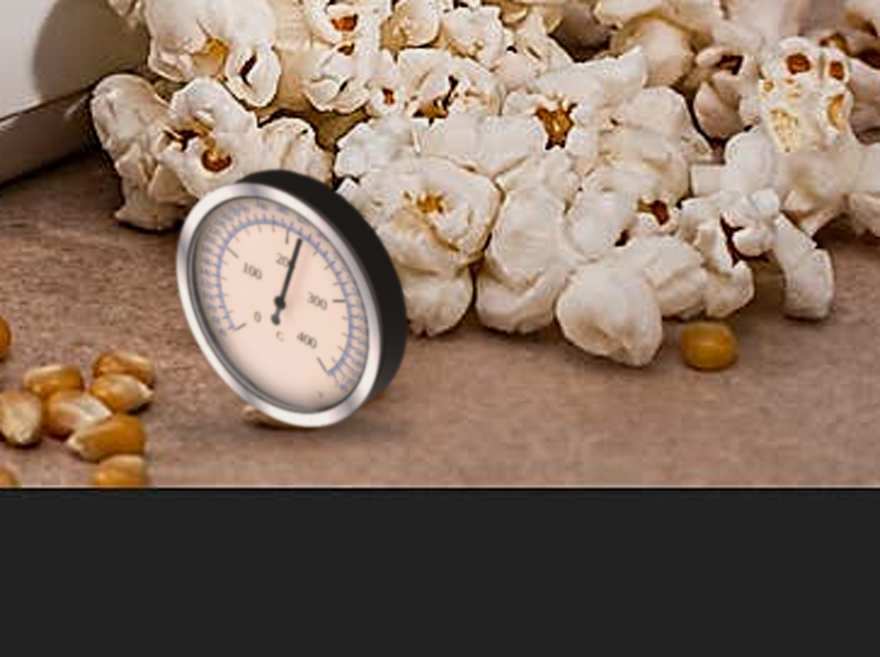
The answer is **220** °C
